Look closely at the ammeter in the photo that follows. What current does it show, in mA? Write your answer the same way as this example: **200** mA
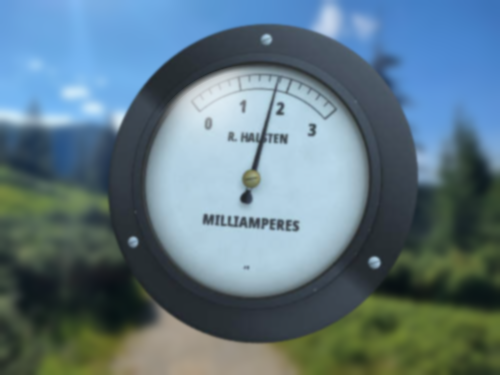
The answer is **1.8** mA
